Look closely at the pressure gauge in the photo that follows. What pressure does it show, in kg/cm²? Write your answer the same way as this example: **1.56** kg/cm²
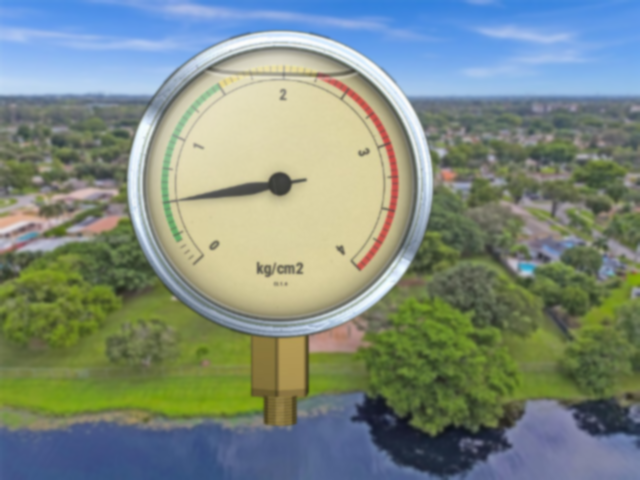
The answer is **0.5** kg/cm²
